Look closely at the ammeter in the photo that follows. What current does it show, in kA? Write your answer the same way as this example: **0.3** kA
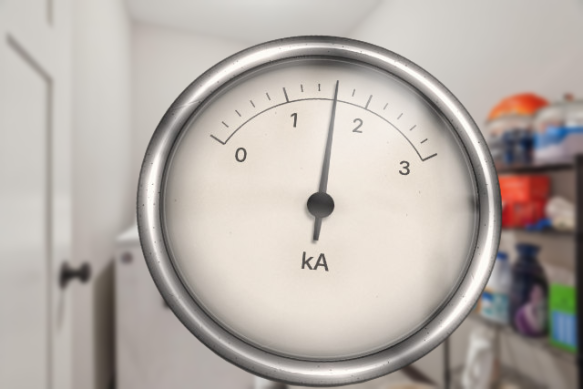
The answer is **1.6** kA
